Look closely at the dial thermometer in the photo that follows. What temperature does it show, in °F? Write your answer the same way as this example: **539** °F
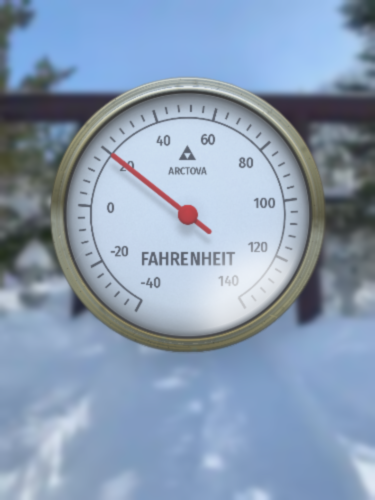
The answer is **20** °F
